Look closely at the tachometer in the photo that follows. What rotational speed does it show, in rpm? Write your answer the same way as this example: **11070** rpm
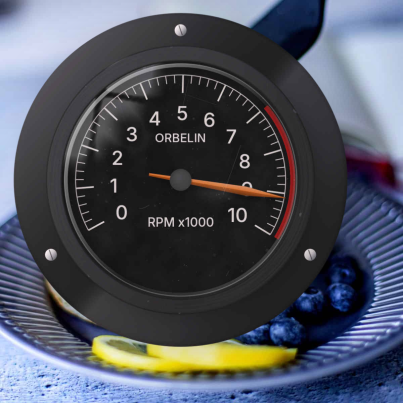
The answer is **9100** rpm
